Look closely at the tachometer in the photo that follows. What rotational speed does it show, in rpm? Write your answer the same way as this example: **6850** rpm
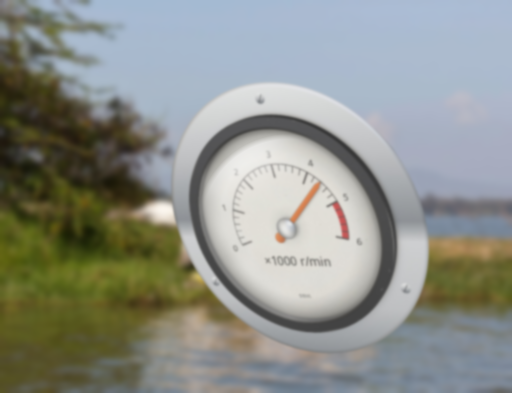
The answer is **4400** rpm
